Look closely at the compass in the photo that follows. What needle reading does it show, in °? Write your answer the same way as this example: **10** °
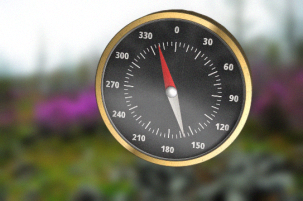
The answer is **340** °
